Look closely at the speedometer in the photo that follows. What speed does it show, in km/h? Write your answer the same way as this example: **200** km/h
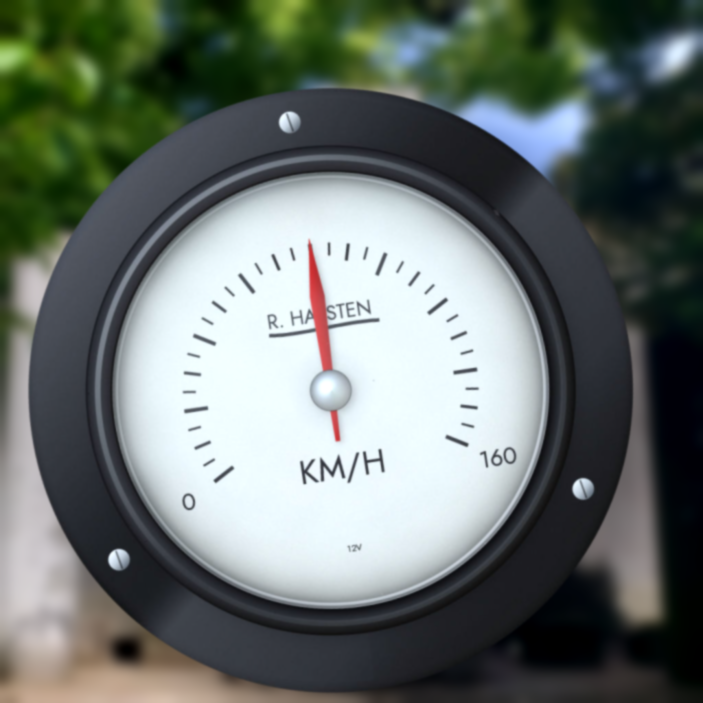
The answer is **80** km/h
